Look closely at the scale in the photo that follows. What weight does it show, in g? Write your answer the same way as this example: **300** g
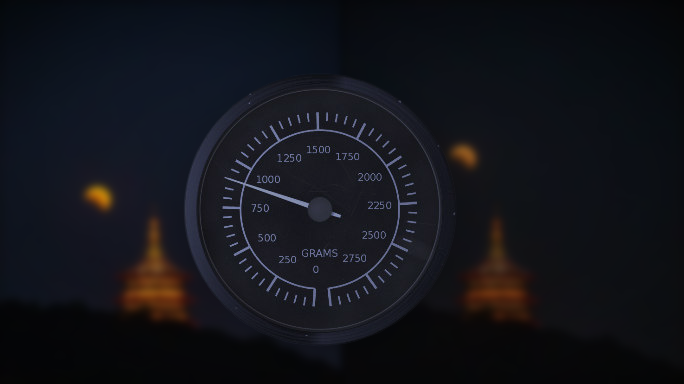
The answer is **900** g
